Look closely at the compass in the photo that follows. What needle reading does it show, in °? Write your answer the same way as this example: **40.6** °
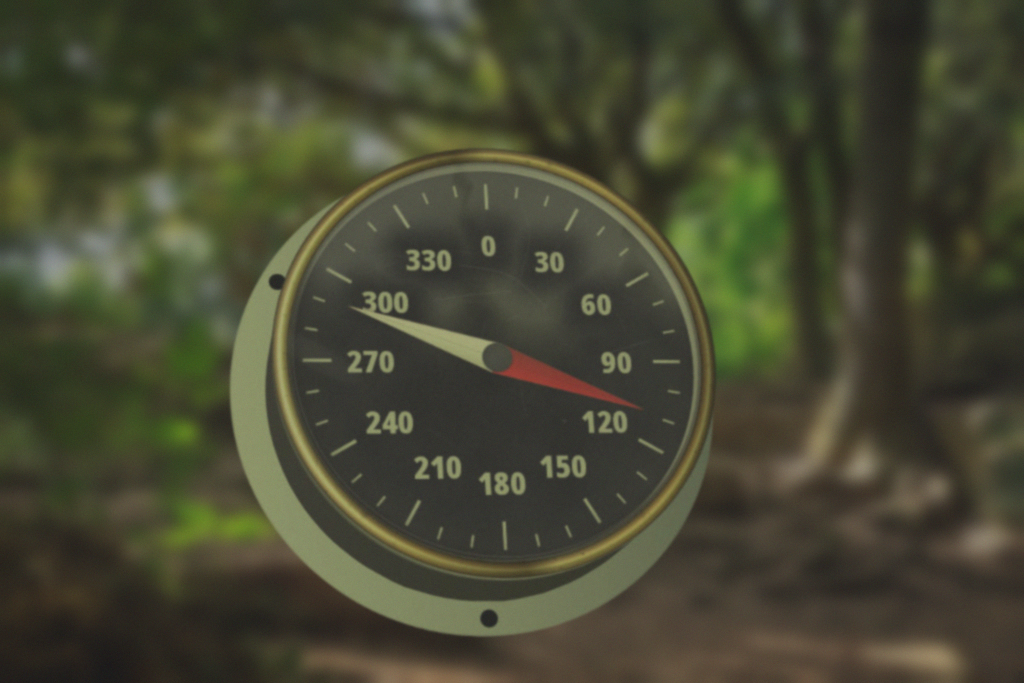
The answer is **110** °
